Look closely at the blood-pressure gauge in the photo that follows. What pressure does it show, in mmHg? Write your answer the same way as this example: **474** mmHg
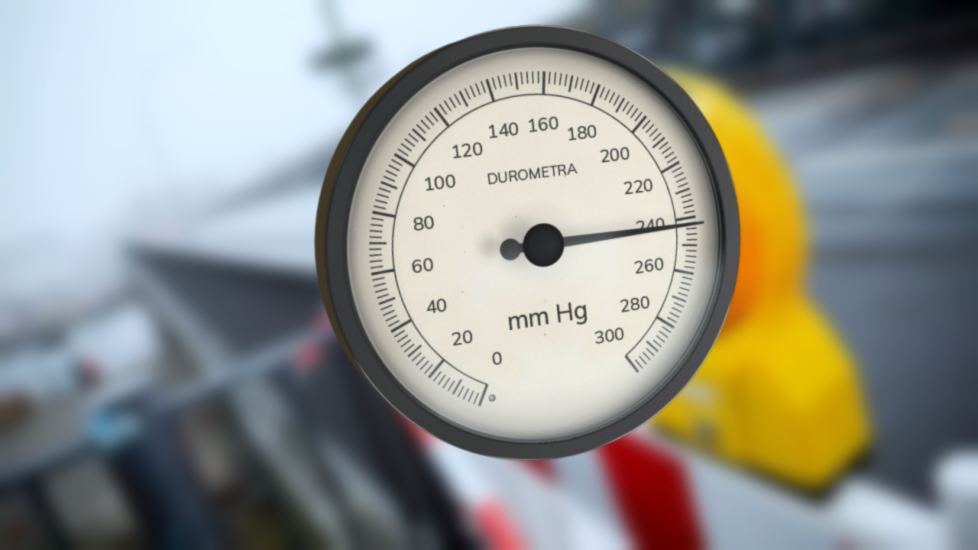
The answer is **242** mmHg
